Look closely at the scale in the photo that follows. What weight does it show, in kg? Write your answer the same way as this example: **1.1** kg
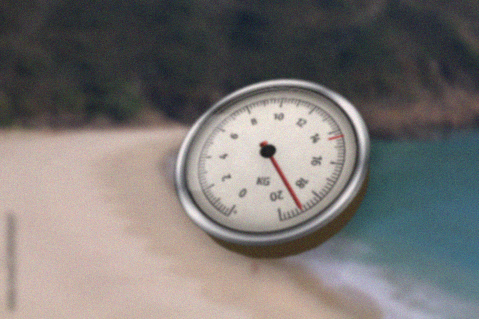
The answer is **19** kg
